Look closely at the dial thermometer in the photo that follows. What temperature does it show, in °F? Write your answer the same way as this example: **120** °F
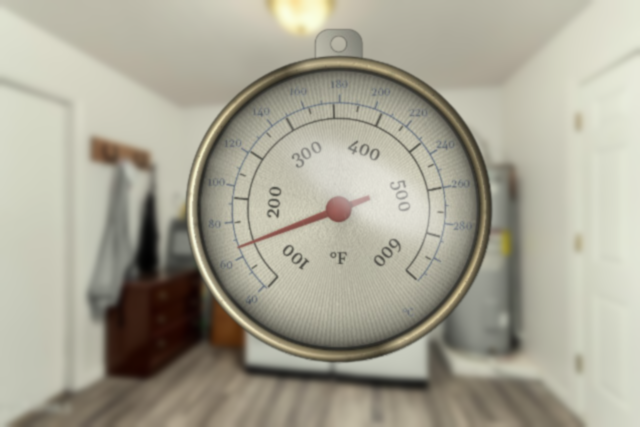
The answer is **150** °F
